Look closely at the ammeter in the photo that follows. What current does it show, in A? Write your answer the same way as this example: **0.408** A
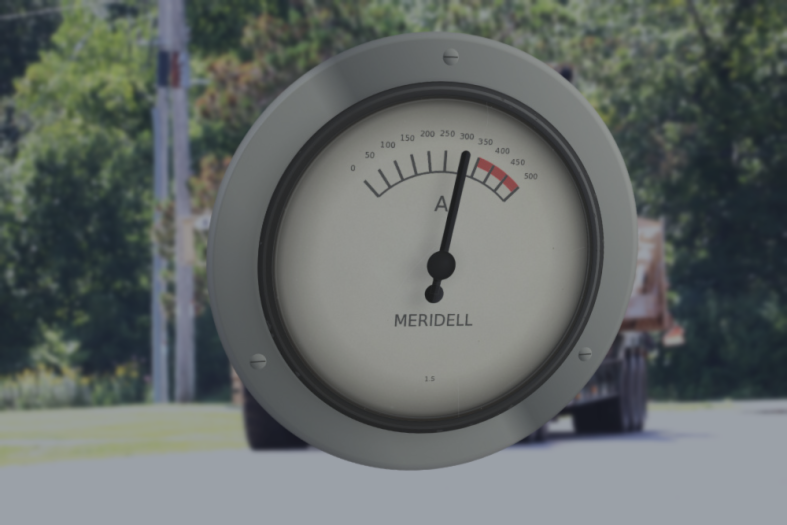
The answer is **300** A
